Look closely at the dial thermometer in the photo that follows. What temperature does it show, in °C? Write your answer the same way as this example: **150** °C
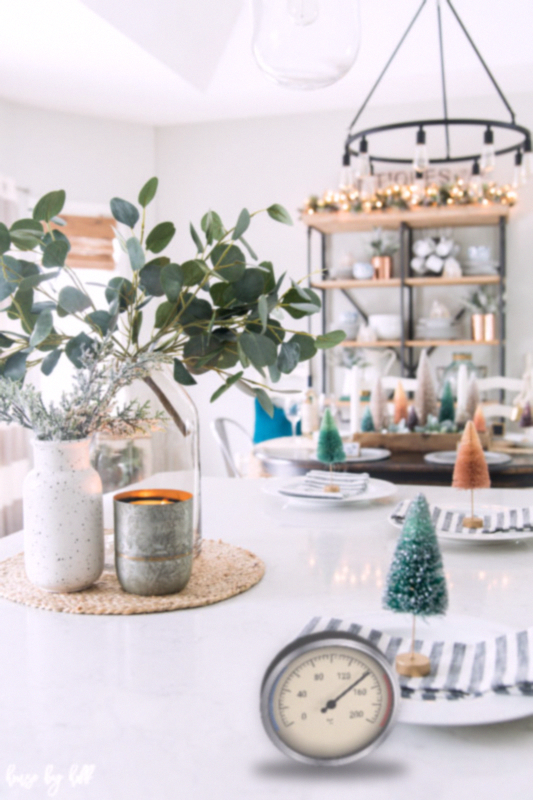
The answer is **140** °C
